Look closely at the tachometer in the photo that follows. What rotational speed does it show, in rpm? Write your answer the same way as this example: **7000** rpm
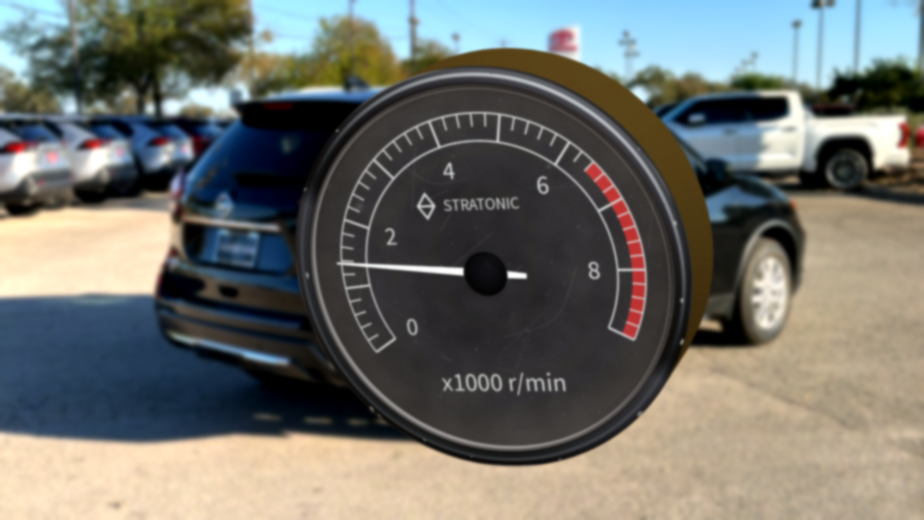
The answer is **1400** rpm
